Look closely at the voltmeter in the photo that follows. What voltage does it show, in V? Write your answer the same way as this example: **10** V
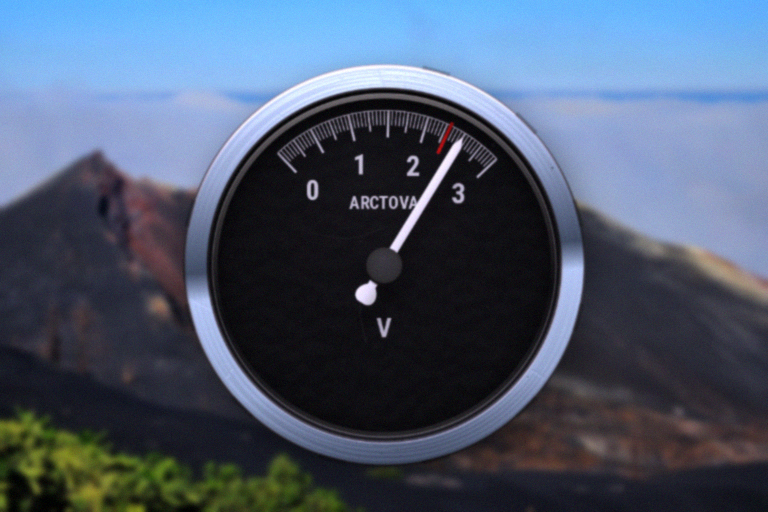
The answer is **2.5** V
